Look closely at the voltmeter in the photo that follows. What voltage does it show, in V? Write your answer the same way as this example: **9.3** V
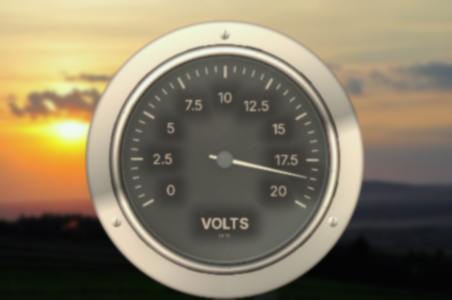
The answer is **18.5** V
